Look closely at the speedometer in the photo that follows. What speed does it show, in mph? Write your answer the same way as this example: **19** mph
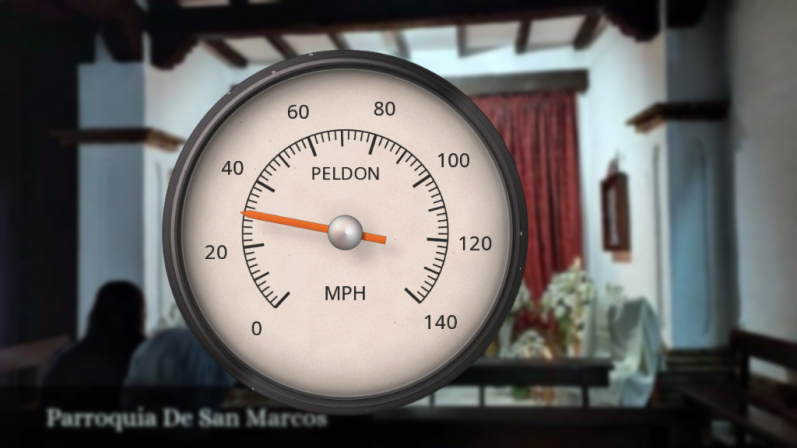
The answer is **30** mph
